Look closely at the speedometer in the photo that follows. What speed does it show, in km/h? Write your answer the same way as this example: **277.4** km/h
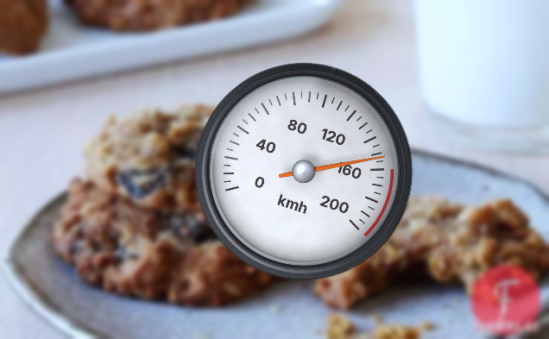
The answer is **152.5** km/h
